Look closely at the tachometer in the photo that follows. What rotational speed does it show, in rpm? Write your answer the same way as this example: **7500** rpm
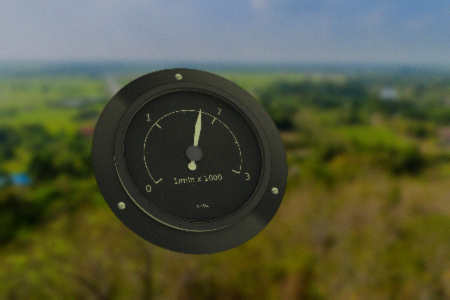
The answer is **1750** rpm
